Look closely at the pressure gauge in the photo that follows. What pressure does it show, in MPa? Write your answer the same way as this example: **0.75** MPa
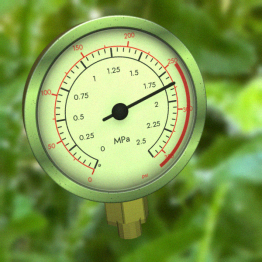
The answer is **1.85** MPa
